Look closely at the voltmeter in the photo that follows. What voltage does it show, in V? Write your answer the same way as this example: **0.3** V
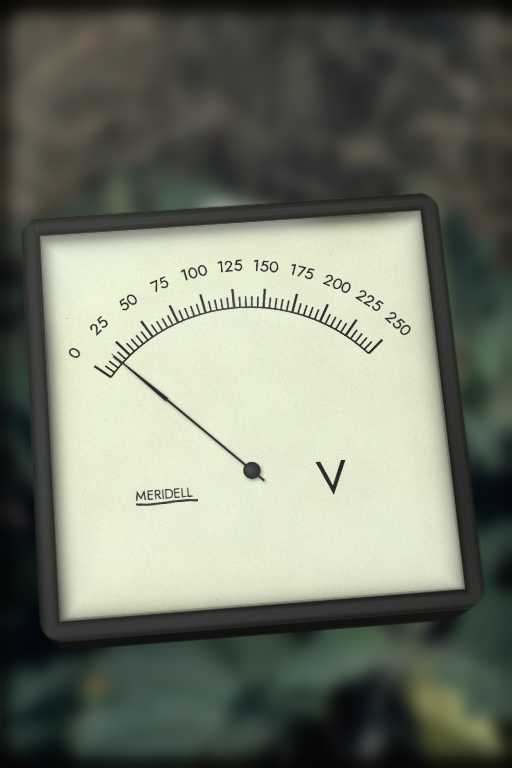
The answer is **15** V
